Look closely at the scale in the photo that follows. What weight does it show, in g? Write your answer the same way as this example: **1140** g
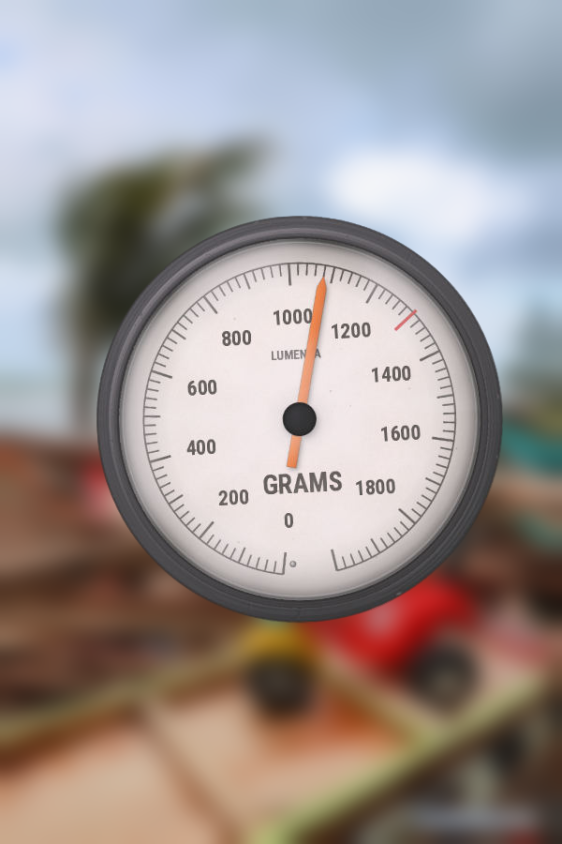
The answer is **1080** g
